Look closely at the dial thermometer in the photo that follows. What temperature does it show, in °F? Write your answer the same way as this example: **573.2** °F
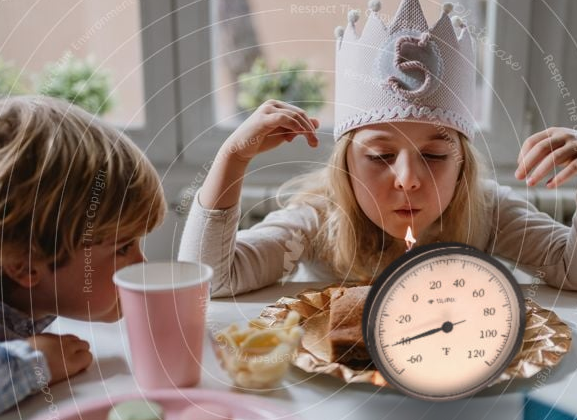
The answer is **-40** °F
